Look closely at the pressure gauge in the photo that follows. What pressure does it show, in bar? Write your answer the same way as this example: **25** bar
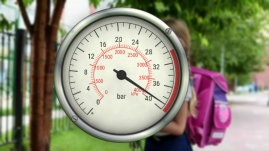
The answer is **39** bar
